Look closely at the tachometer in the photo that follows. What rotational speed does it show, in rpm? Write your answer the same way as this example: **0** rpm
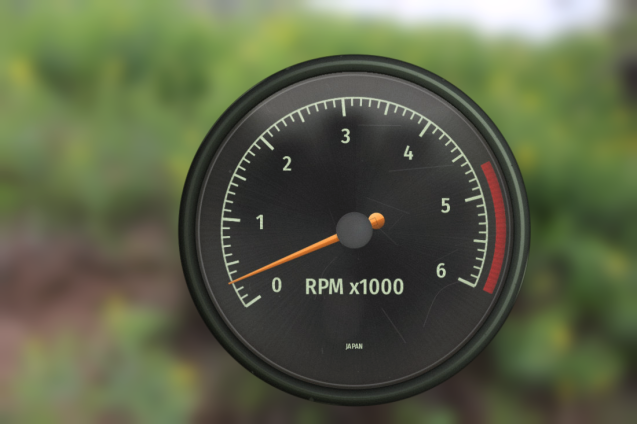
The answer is **300** rpm
